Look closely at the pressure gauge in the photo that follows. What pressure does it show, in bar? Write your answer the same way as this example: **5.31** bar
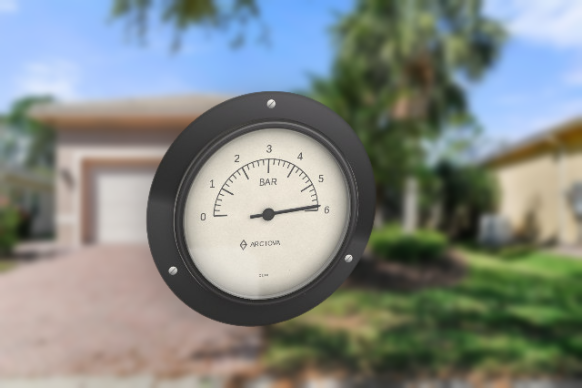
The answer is **5.8** bar
